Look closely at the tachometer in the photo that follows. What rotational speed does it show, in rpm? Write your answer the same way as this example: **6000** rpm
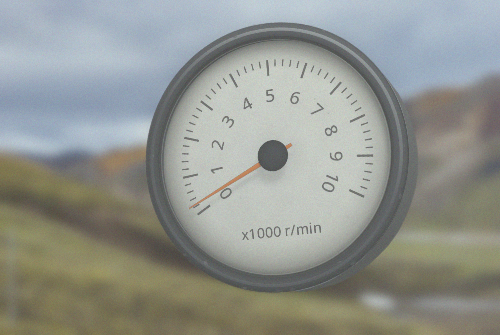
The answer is **200** rpm
